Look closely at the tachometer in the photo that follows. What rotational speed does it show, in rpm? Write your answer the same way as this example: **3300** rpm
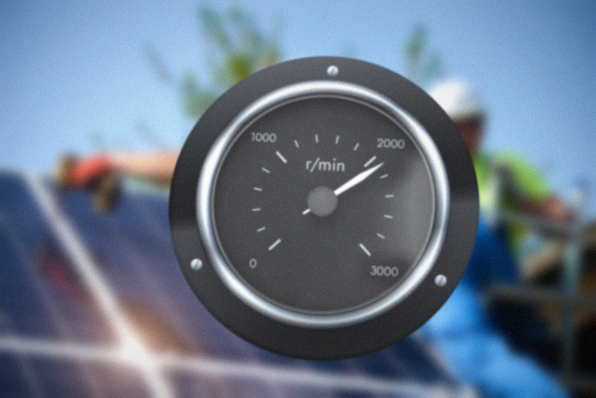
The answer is **2100** rpm
